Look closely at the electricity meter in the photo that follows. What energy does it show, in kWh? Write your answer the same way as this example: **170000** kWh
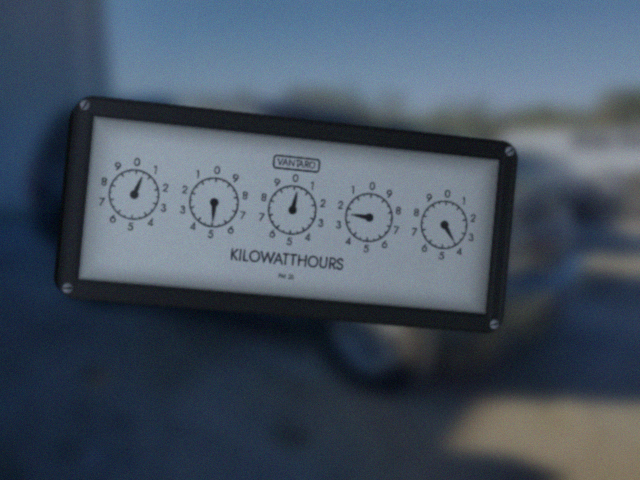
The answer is **5024** kWh
